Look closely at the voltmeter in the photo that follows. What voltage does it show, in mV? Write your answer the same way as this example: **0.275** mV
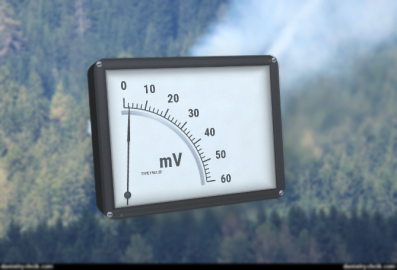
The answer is **2** mV
